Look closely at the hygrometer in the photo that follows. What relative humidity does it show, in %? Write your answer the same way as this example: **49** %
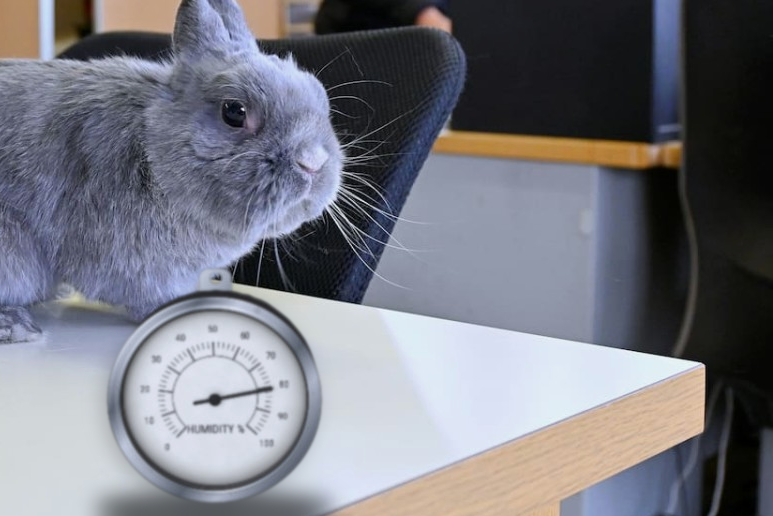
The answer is **80** %
